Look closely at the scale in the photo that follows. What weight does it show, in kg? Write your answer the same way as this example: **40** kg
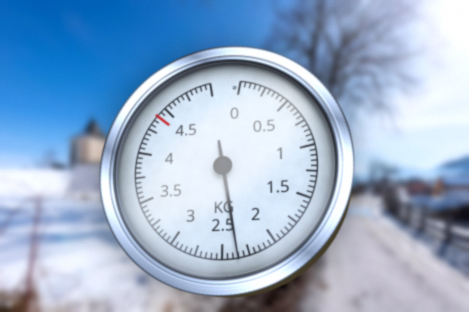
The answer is **2.35** kg
